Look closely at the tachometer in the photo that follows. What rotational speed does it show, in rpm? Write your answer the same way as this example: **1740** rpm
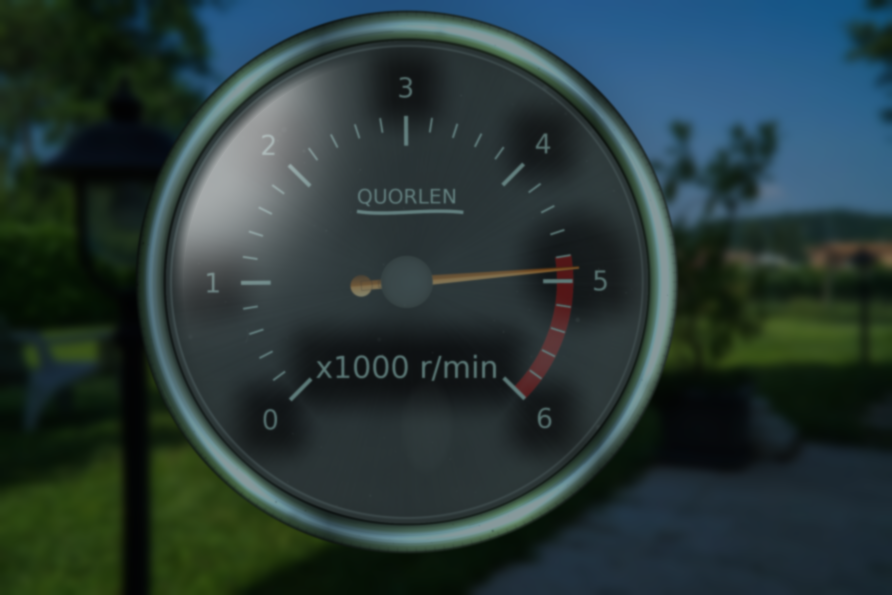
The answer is **4900** rpm
